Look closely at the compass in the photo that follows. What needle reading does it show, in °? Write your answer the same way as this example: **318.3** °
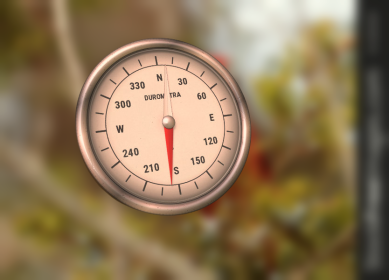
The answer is **187.5** °
